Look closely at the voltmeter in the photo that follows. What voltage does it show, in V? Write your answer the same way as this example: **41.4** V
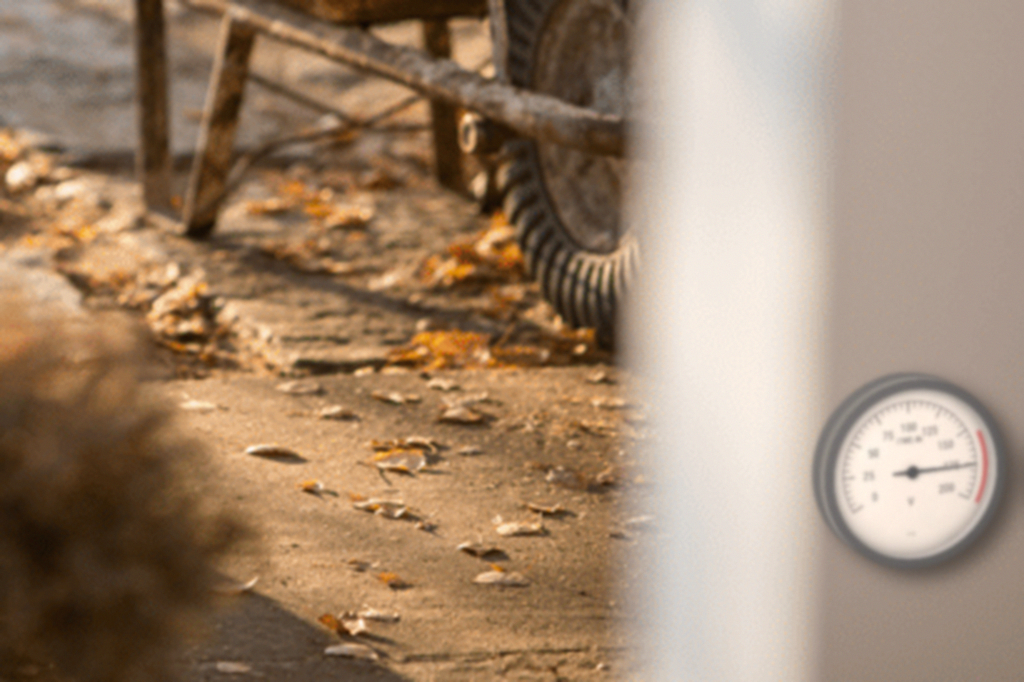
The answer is **175** V
